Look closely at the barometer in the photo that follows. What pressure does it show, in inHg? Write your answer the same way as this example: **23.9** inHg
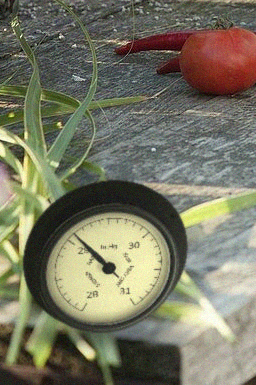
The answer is **29.1** inHg
